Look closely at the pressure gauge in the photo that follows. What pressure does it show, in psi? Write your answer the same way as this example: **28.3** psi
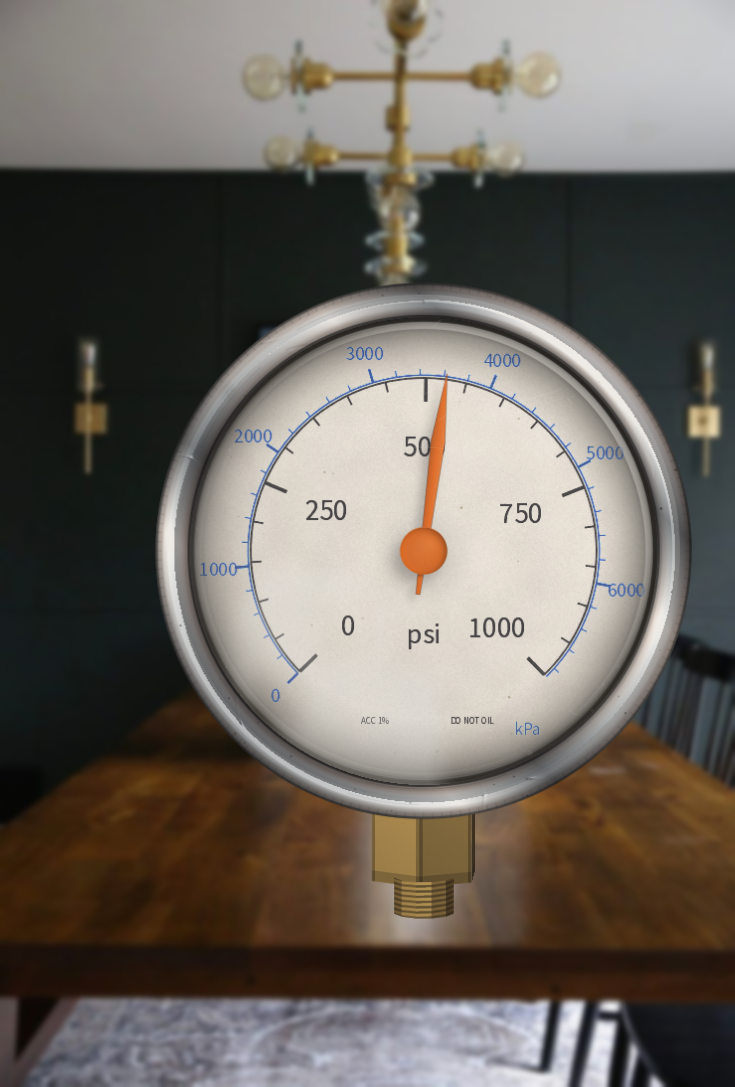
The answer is **525** psi
